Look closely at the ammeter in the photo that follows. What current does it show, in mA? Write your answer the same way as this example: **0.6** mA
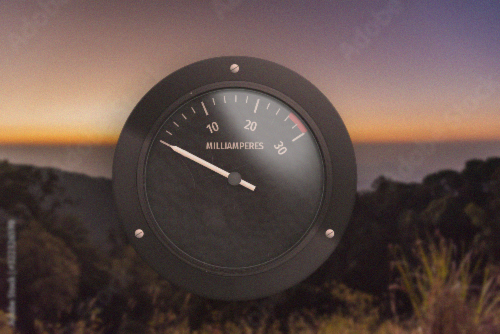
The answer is **0** mA
